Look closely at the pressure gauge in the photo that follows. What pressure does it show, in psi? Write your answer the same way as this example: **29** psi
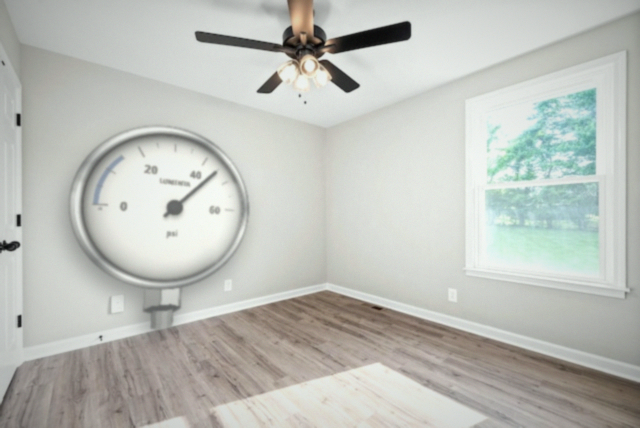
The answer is **45** psi
